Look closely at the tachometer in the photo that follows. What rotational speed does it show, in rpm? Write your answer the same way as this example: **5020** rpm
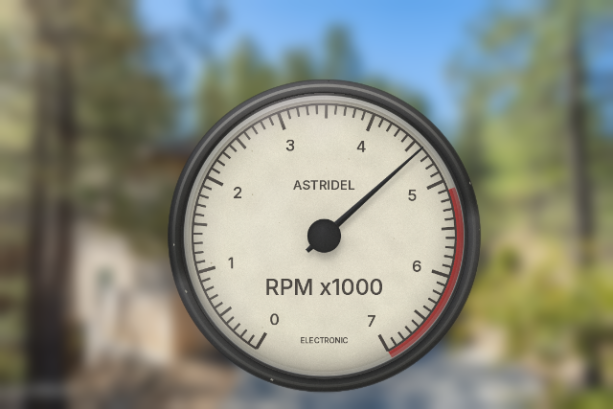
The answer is **4600** rpm
